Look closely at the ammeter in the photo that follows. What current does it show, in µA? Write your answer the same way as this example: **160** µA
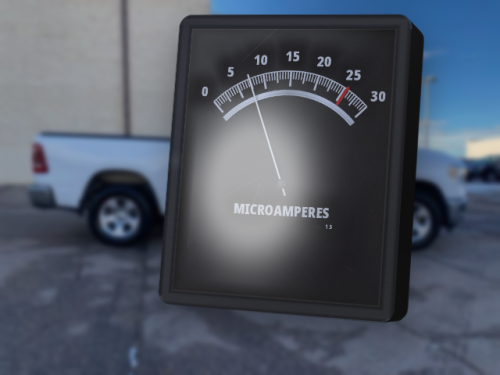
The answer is **7.5** µA
